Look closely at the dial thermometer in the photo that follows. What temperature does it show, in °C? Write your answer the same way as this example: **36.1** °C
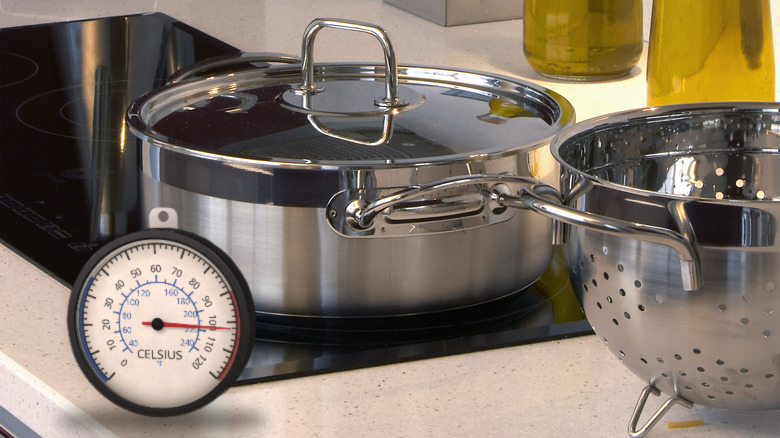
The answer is **102** °C
